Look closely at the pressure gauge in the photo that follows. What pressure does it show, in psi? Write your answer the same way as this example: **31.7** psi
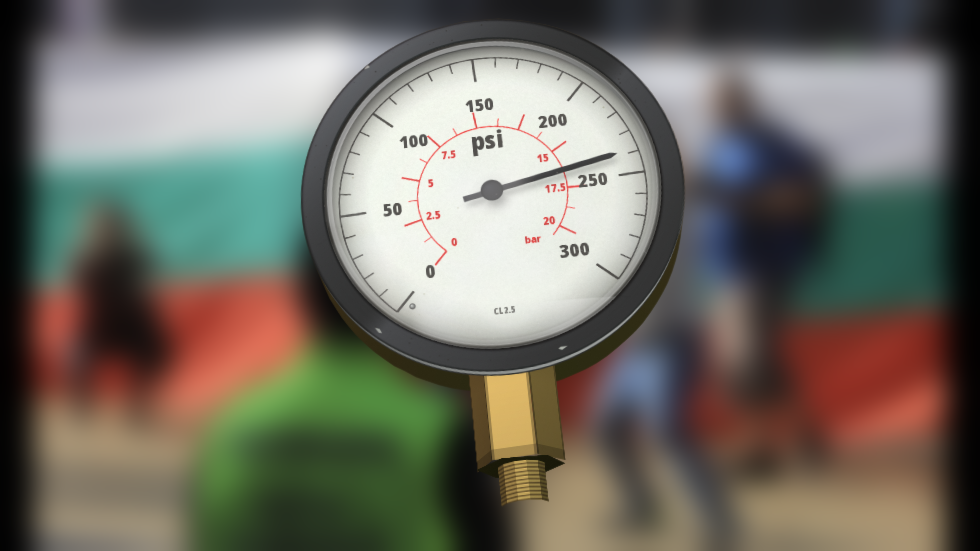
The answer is **240** psi
